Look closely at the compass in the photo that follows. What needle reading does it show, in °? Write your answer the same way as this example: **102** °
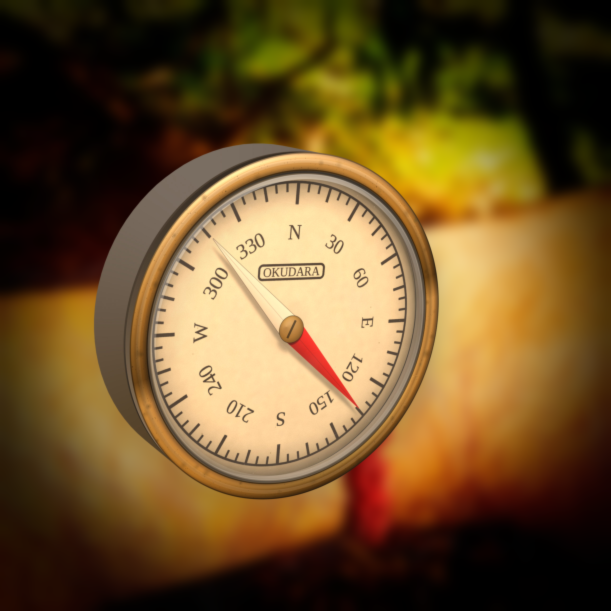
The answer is **135** °
